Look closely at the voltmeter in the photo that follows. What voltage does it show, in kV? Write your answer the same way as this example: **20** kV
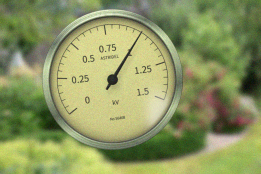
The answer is **1** kV
